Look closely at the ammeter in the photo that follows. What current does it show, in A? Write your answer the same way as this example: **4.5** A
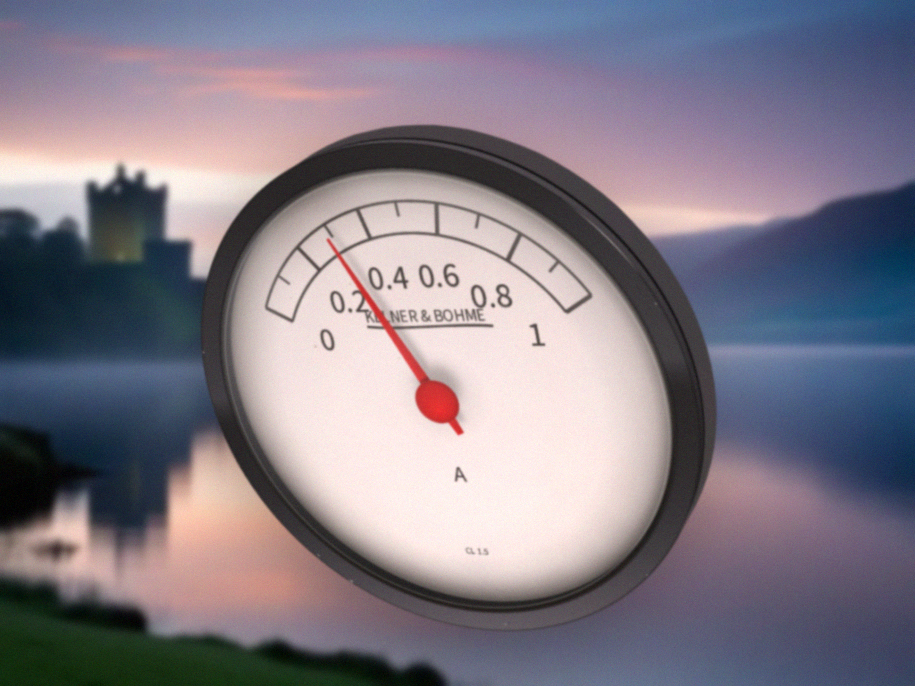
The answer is **0.3** A
